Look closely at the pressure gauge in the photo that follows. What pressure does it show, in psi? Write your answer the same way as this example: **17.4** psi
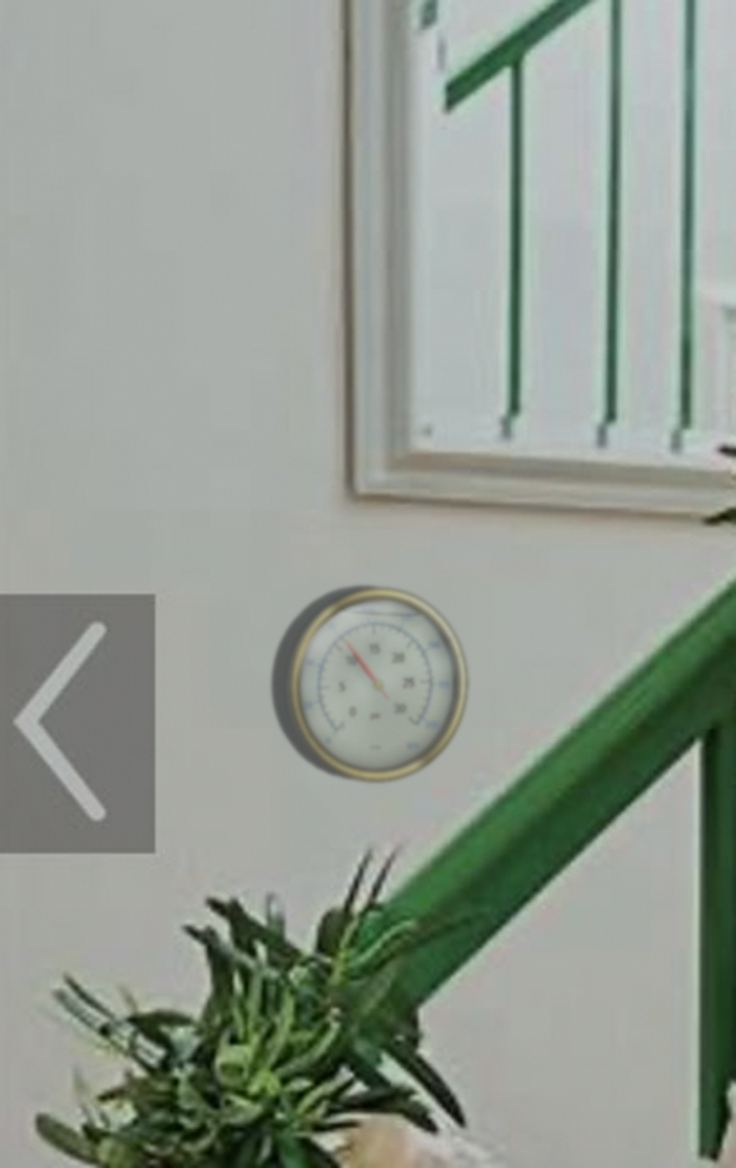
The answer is **11** psi
